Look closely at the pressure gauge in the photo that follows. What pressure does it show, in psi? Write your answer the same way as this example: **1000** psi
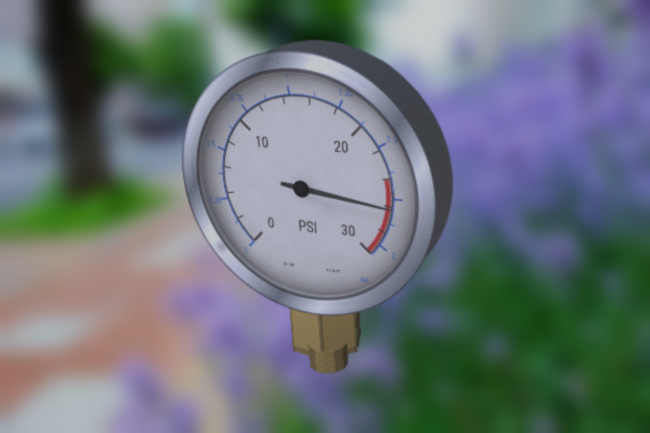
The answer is **26** psi
